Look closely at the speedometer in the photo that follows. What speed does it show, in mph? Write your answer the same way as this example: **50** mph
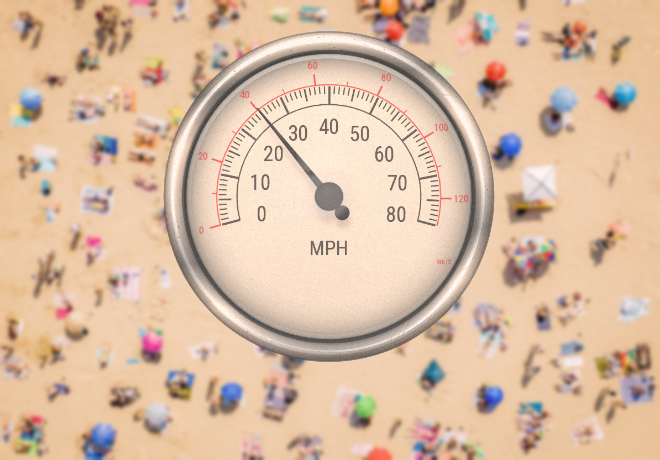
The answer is **25** mph
